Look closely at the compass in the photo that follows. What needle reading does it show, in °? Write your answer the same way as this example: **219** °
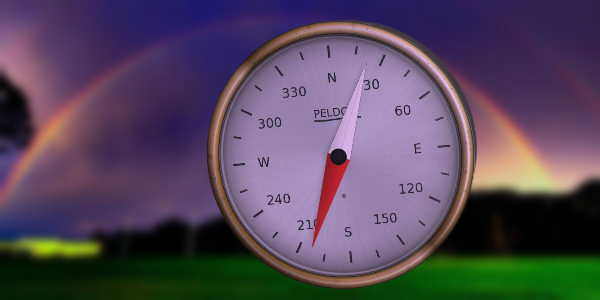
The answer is **202.5** °
